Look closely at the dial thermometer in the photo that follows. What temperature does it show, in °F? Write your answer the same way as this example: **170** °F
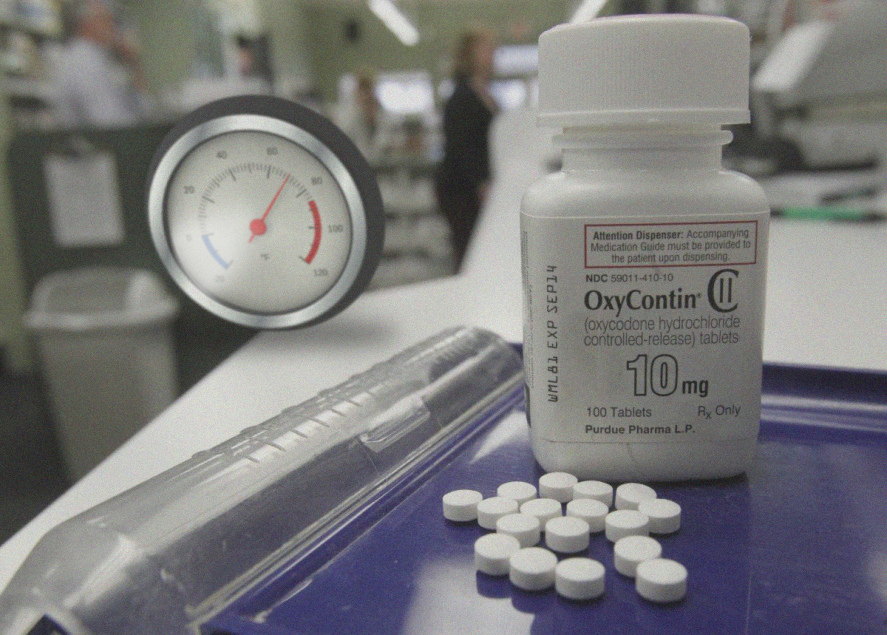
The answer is **70** °F
